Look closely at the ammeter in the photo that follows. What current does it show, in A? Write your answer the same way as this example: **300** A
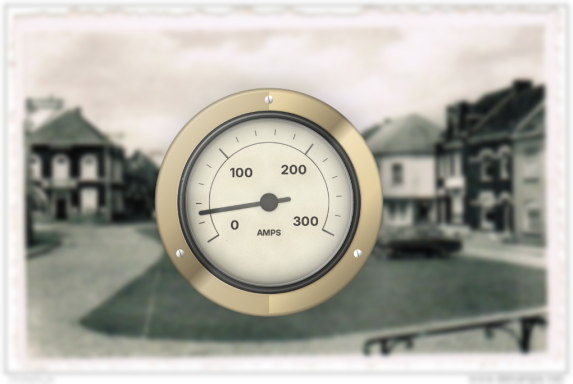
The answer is **30** A
